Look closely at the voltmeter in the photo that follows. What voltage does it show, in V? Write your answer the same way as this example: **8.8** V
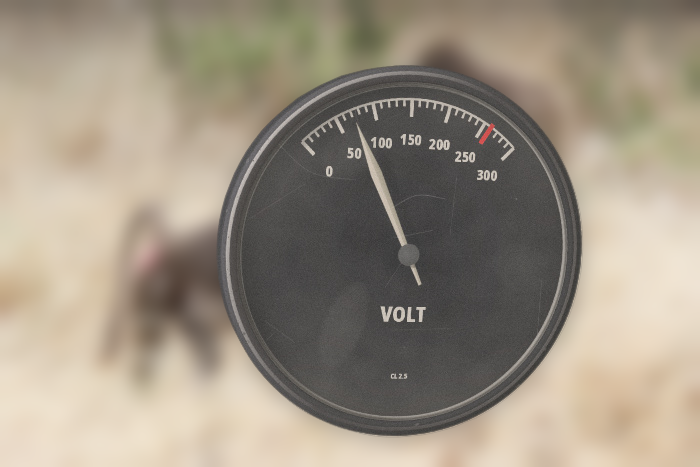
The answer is **70** V
